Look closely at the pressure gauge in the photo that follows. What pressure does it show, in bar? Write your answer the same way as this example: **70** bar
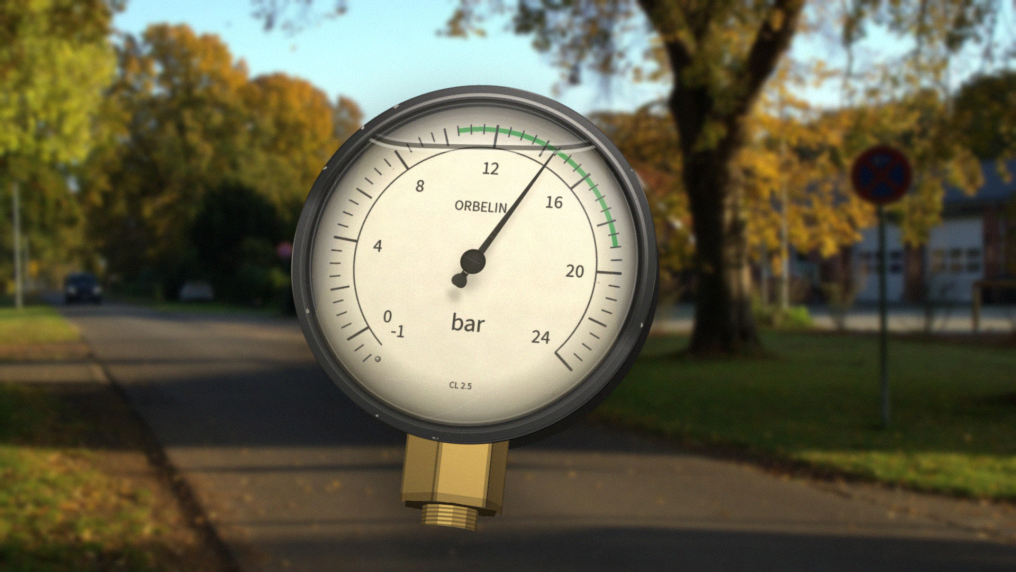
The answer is **14.5** bar
